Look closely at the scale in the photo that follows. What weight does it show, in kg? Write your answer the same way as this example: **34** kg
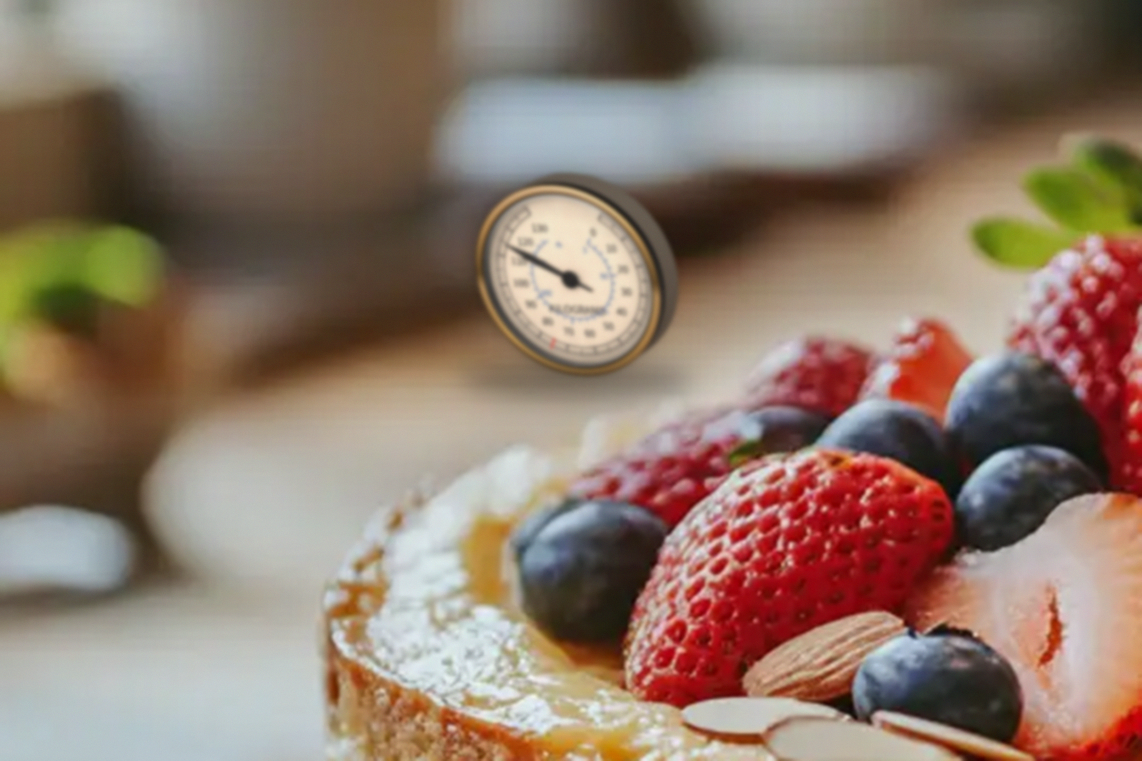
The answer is **115** kg
